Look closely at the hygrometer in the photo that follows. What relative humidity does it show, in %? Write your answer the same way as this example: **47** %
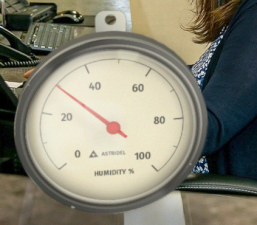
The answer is **30** %
